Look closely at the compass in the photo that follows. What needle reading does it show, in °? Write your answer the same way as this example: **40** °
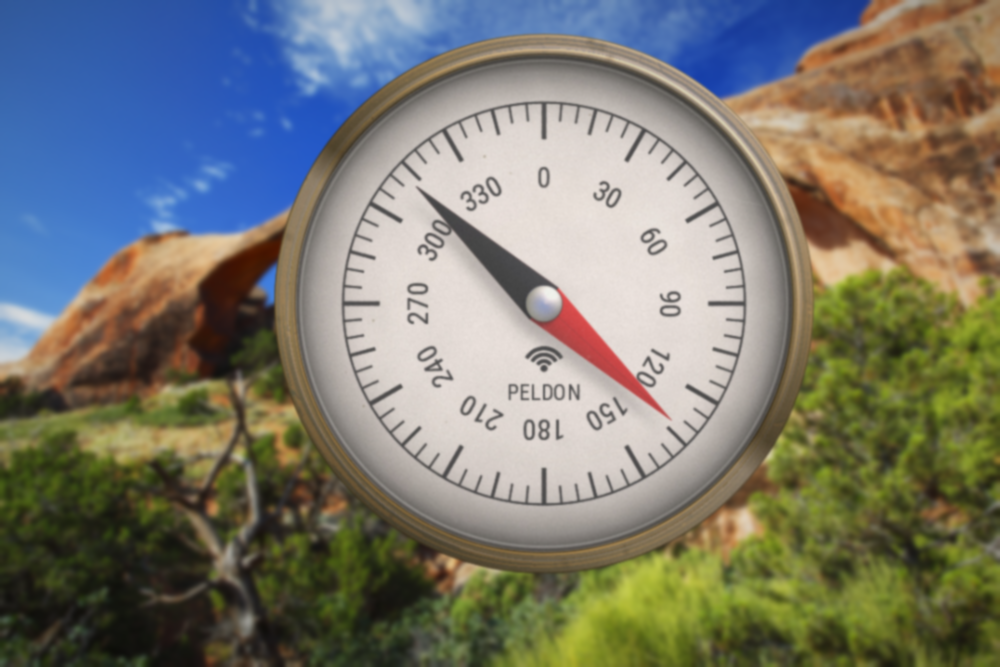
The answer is **132.5** °
